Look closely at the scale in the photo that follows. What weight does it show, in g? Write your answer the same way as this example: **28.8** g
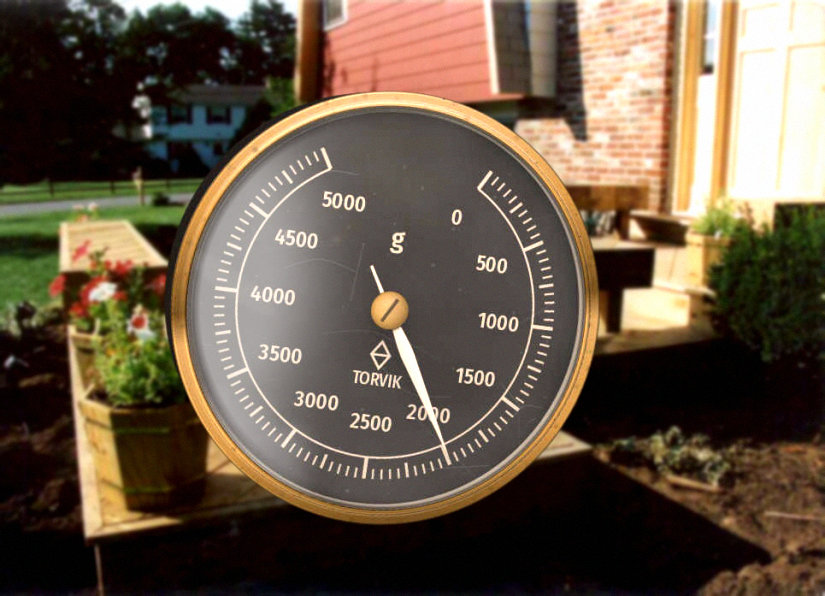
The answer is **2000** g
